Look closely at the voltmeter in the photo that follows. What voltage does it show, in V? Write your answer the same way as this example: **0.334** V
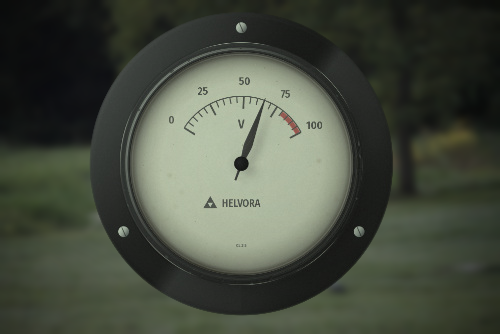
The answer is **65** V
